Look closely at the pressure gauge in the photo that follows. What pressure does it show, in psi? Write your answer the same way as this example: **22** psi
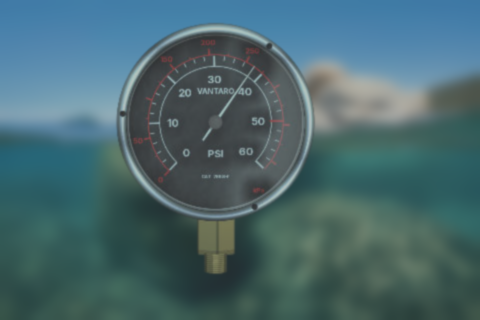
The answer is **38** psi
